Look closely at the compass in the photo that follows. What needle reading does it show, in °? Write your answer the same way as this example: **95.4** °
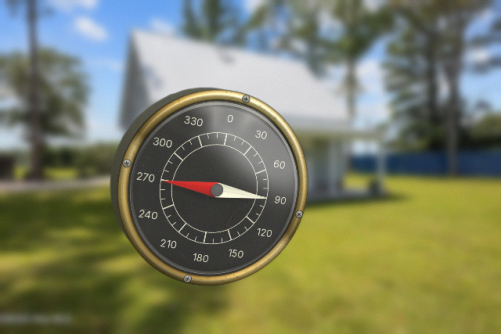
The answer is **270** °
